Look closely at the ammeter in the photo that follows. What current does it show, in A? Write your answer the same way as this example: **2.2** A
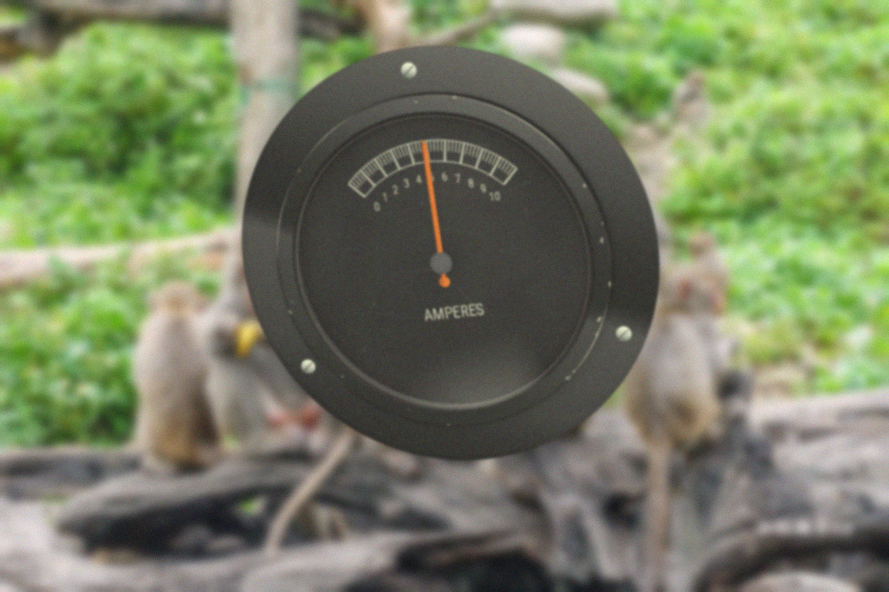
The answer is **5** A
